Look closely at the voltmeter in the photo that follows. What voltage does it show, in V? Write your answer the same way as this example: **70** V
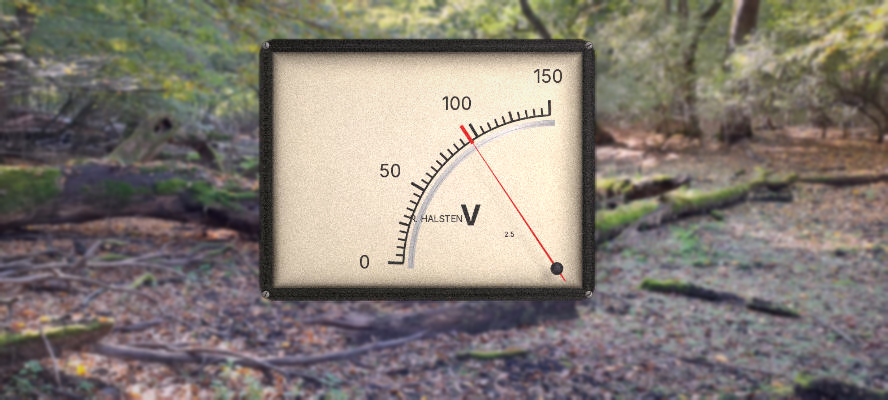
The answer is **95** V
